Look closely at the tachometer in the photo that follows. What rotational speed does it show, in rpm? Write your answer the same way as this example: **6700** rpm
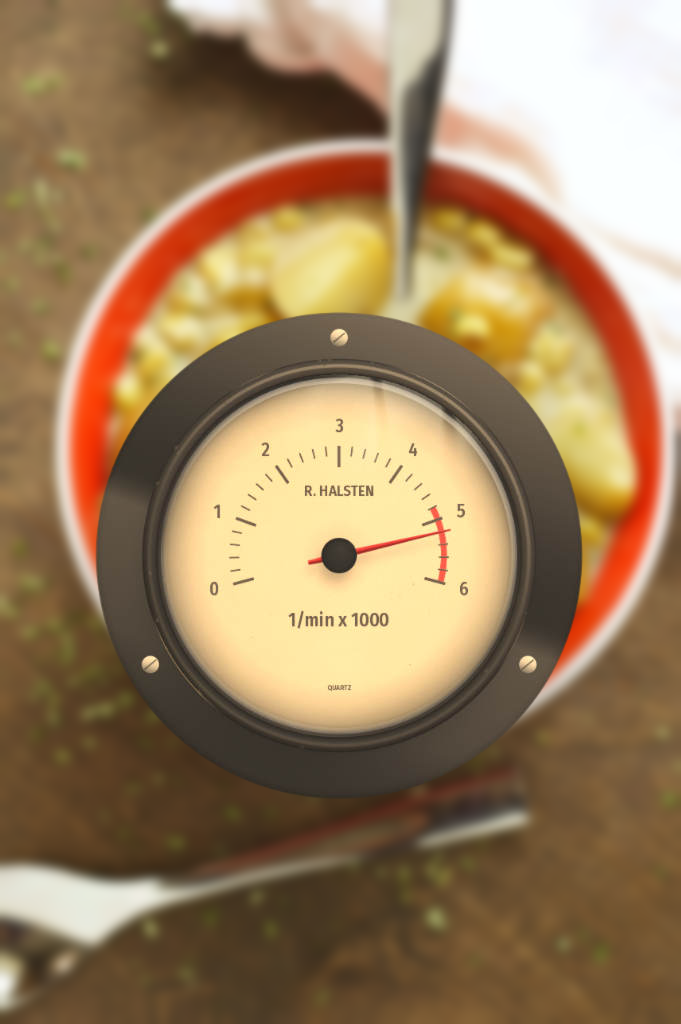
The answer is **5200** rpm
